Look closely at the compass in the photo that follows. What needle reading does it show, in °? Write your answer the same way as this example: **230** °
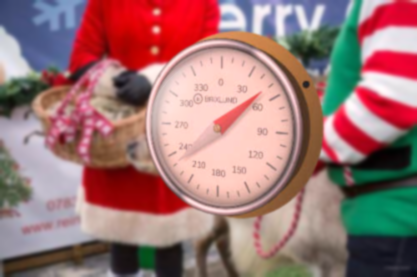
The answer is **50** °
